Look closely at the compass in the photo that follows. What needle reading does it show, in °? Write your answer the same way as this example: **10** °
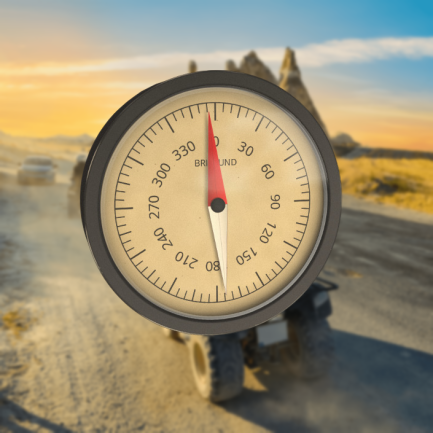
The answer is **355** °
